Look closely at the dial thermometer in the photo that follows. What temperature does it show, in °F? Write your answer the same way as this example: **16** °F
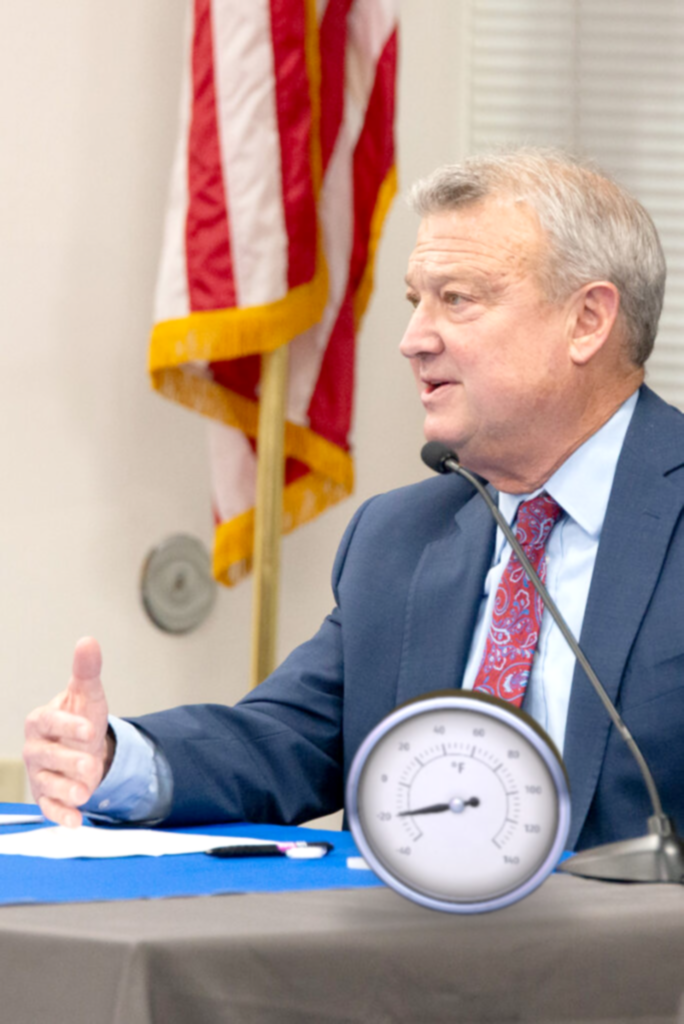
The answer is **-20** °F
